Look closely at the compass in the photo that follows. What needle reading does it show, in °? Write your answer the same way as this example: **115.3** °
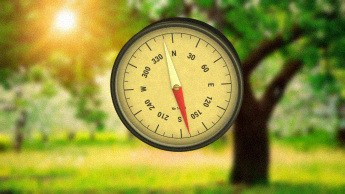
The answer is **170** °
